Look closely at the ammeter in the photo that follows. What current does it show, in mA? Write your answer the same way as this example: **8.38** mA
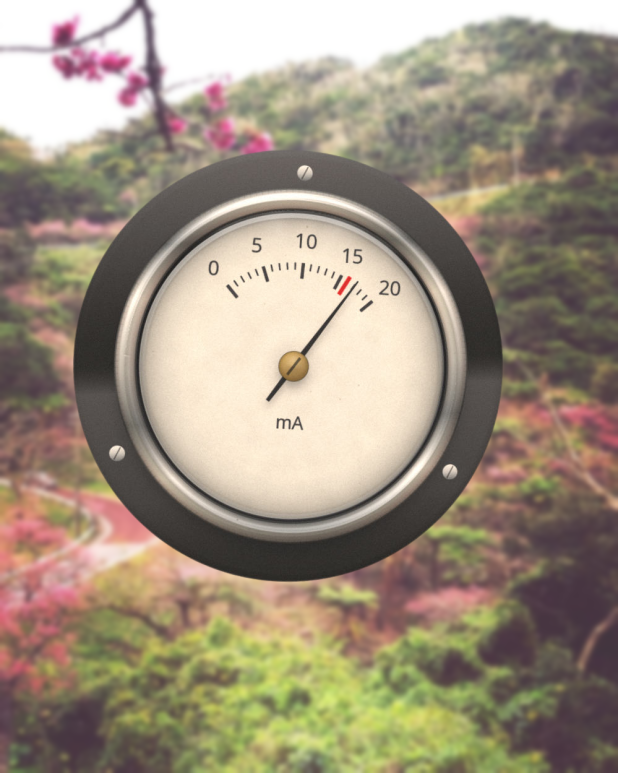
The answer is **17** mA
